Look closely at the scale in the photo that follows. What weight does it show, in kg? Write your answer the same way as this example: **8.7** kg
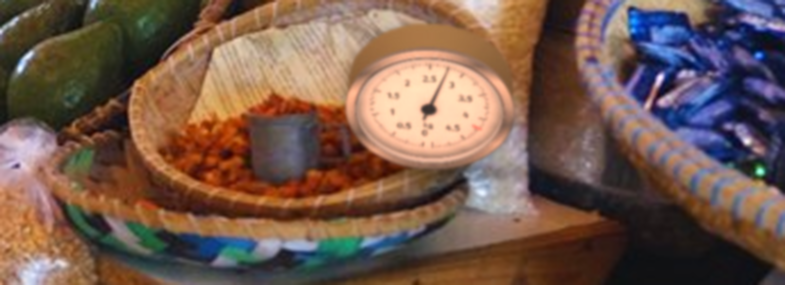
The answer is **2.75** kg
